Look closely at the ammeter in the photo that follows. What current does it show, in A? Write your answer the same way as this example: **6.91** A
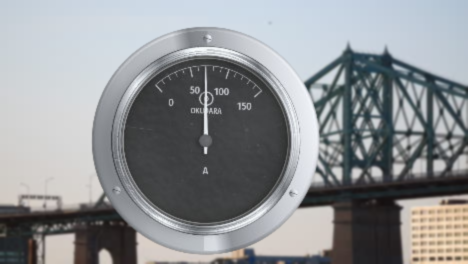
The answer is **70** A
